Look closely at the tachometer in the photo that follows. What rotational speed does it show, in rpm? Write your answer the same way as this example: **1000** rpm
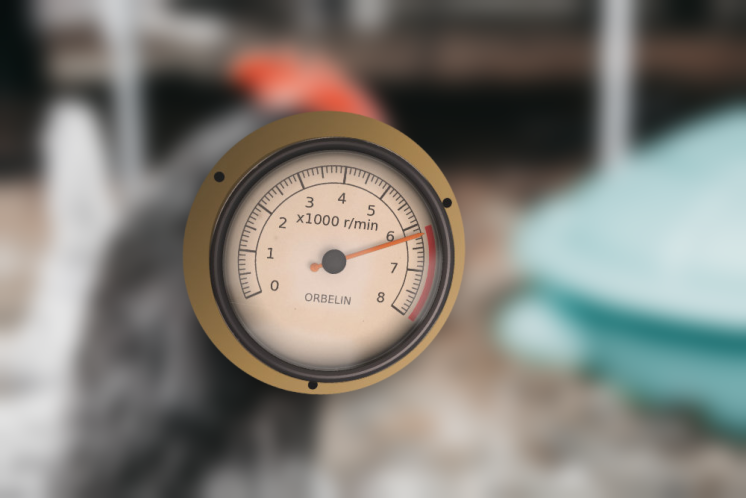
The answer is **6200** rpm
